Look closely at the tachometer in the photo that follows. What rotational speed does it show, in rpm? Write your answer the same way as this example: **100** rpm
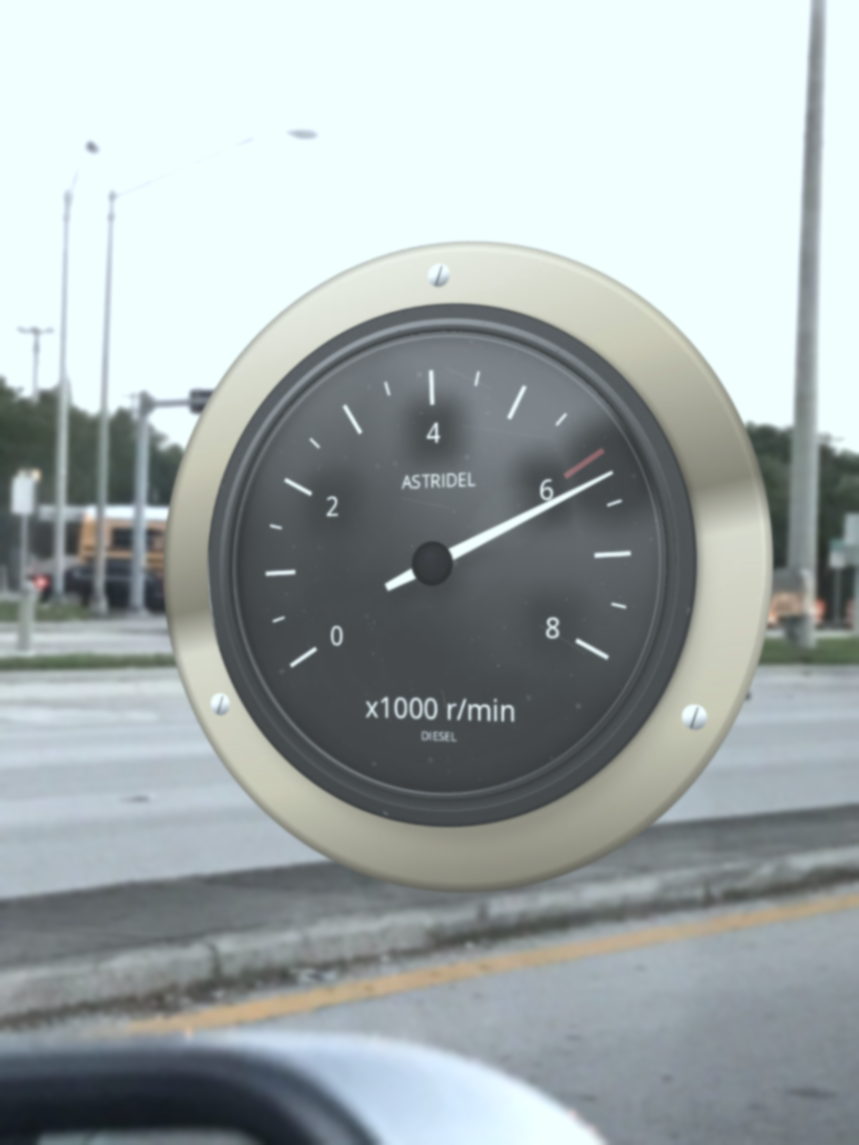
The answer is **6250** rpm
